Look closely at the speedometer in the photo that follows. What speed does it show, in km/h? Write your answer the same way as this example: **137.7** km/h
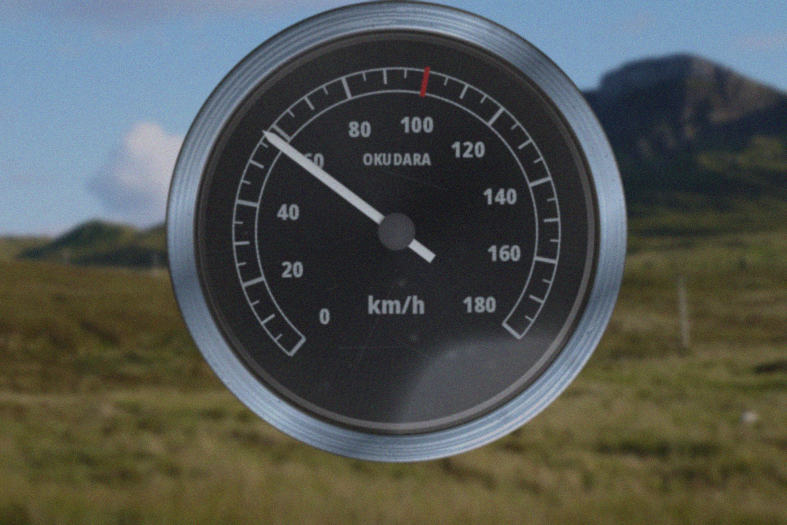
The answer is **57.5** km/h
